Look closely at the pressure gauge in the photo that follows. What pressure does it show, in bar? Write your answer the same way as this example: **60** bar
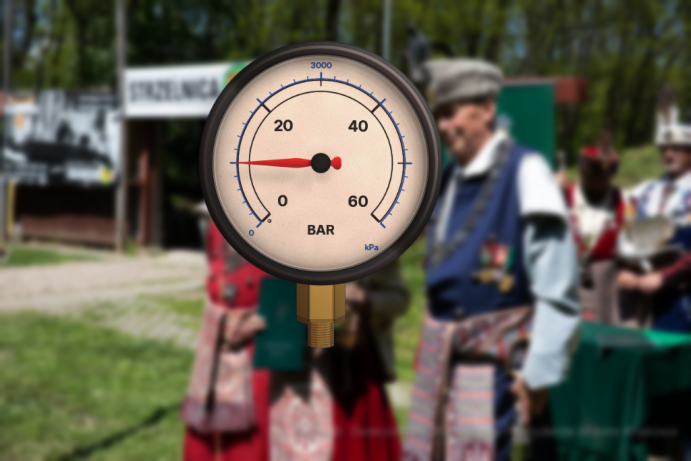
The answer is **10** bar
